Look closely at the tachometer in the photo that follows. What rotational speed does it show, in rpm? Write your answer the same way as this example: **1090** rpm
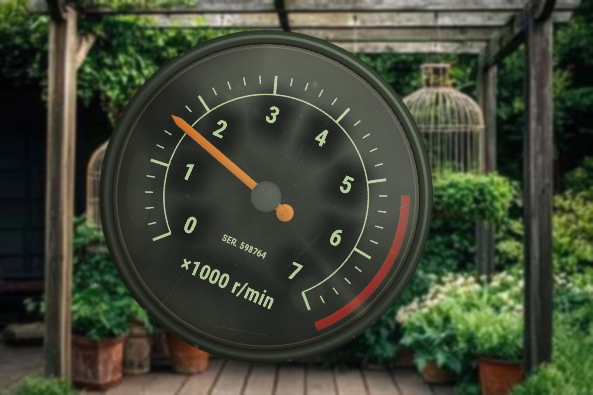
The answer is **1600** rpm
